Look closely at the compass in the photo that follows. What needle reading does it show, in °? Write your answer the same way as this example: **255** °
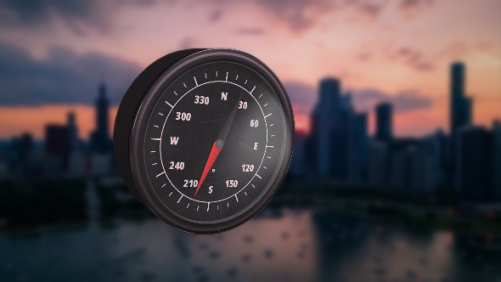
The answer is **200** °
